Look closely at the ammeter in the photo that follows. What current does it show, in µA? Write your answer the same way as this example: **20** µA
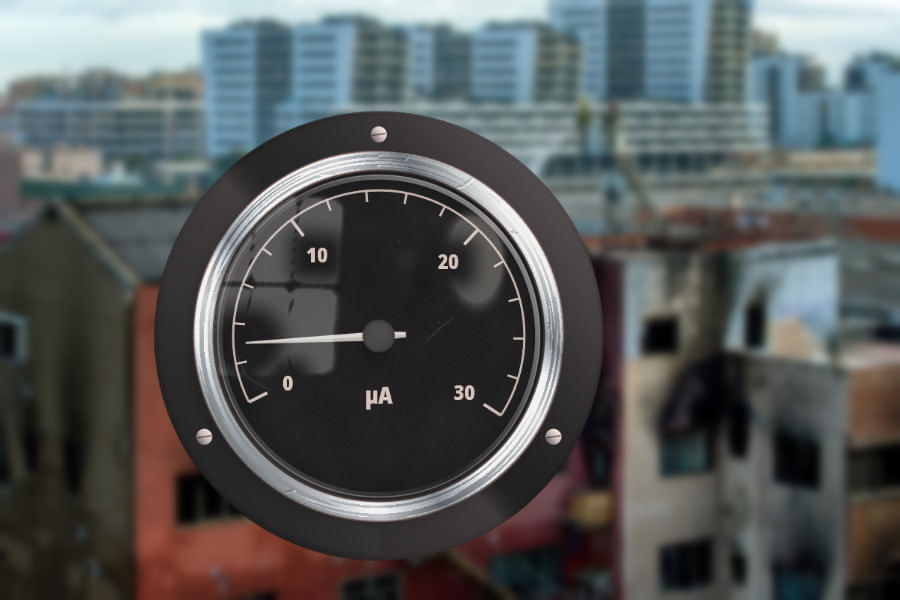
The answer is **3** µA
